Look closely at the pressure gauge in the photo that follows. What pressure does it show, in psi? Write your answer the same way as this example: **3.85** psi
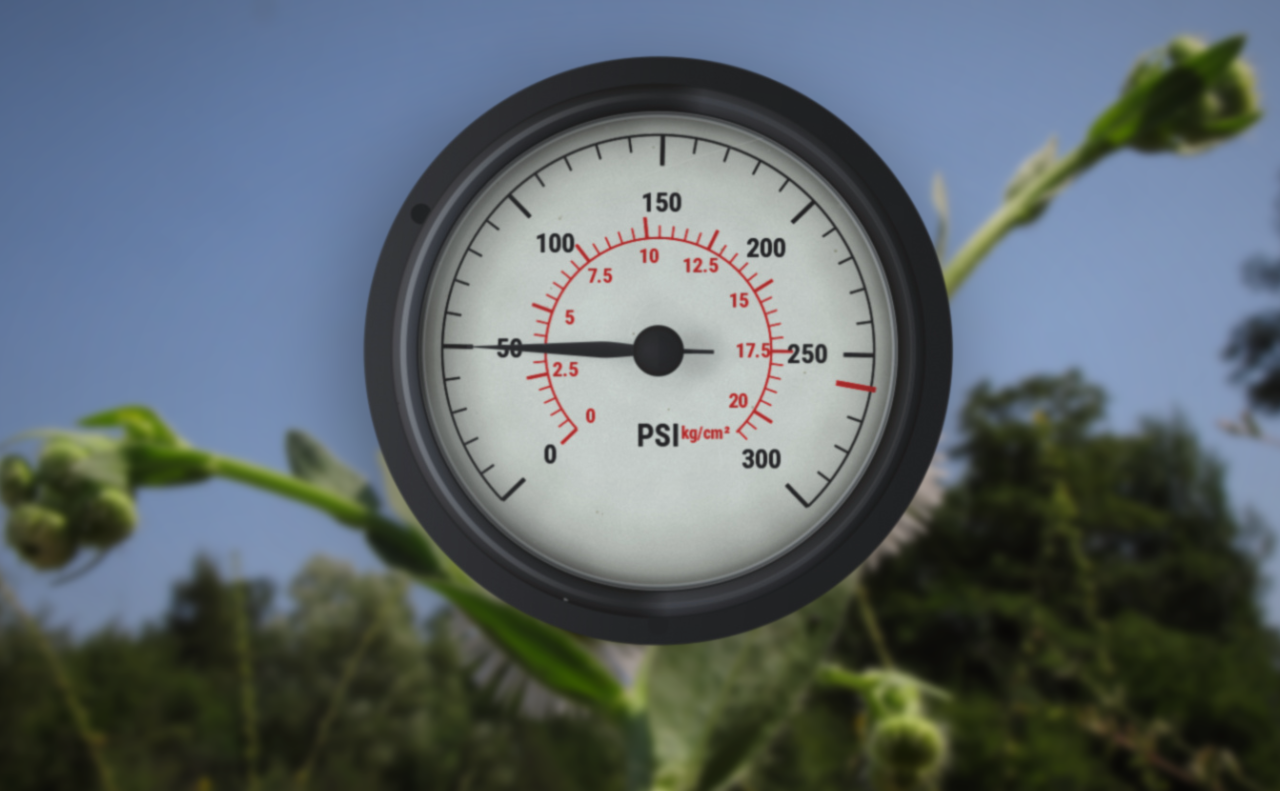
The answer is **50** psi
